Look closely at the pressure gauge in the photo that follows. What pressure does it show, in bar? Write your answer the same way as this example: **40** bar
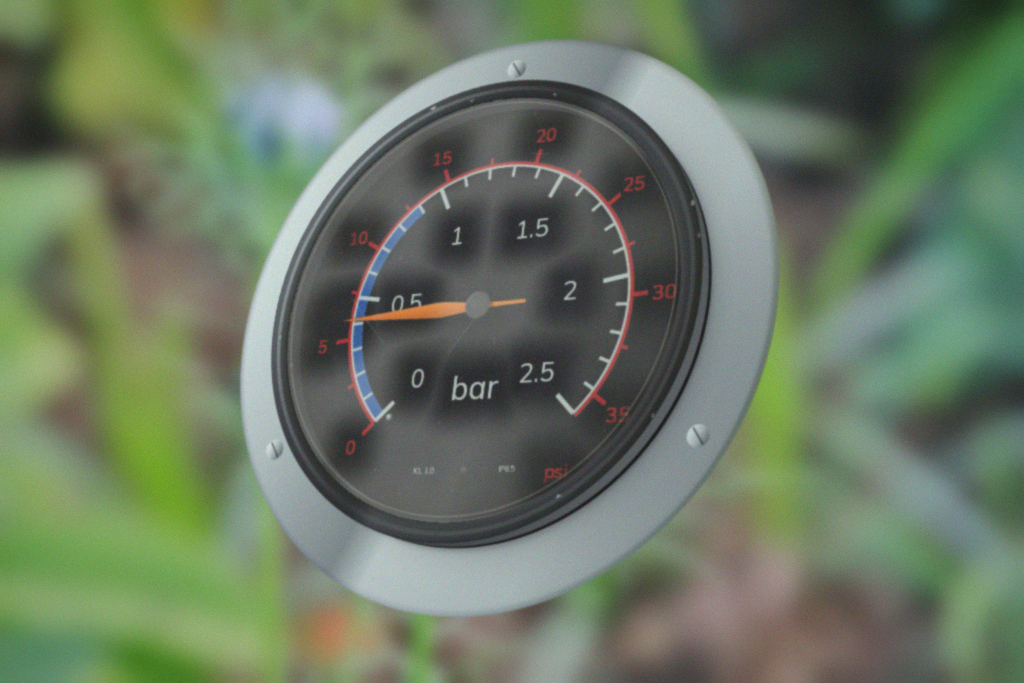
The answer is **0.4** bar
